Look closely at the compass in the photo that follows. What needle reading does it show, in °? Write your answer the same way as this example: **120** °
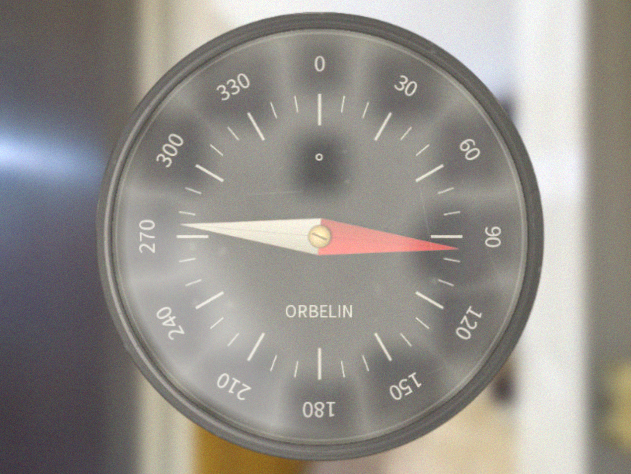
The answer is **95** °
